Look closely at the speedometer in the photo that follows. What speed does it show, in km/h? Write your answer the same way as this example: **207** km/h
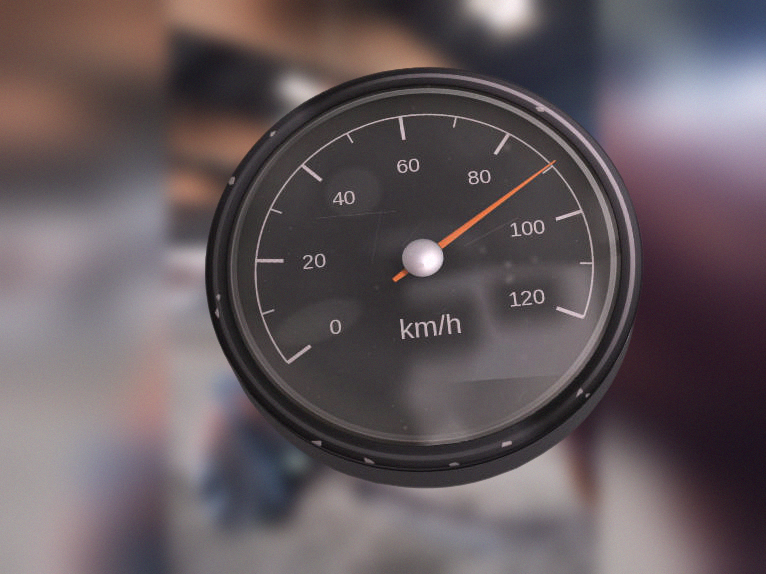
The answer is **90** km/h
